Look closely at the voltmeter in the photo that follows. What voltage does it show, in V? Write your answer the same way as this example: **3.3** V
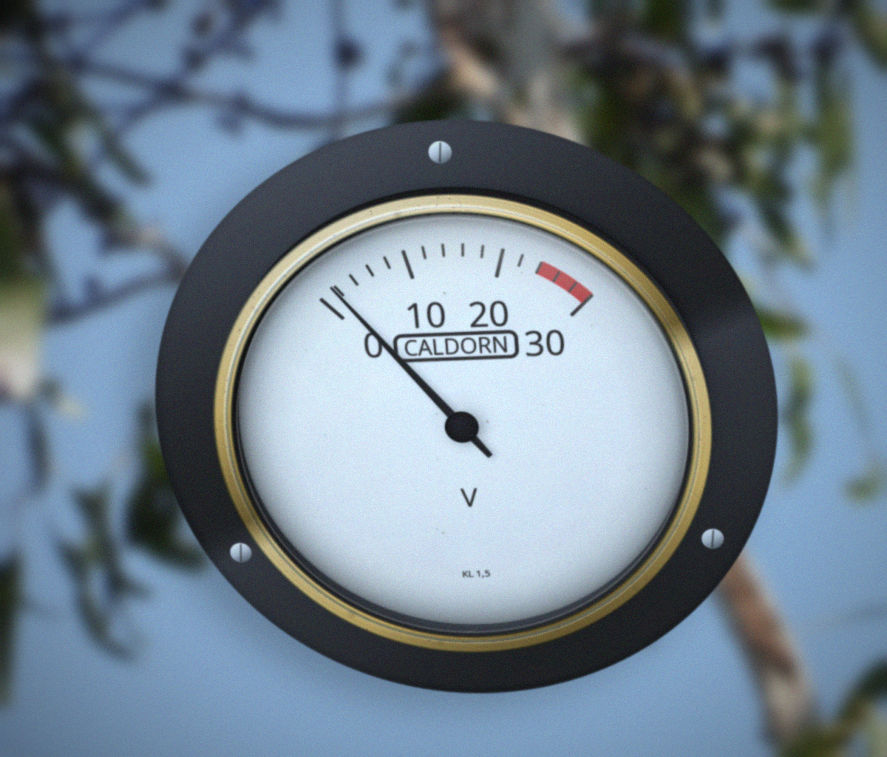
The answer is **2** V
